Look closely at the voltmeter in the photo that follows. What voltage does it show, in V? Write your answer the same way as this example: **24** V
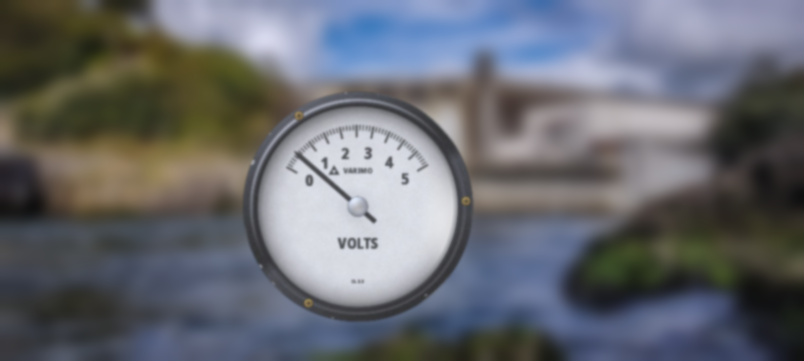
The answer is **0.5** V
